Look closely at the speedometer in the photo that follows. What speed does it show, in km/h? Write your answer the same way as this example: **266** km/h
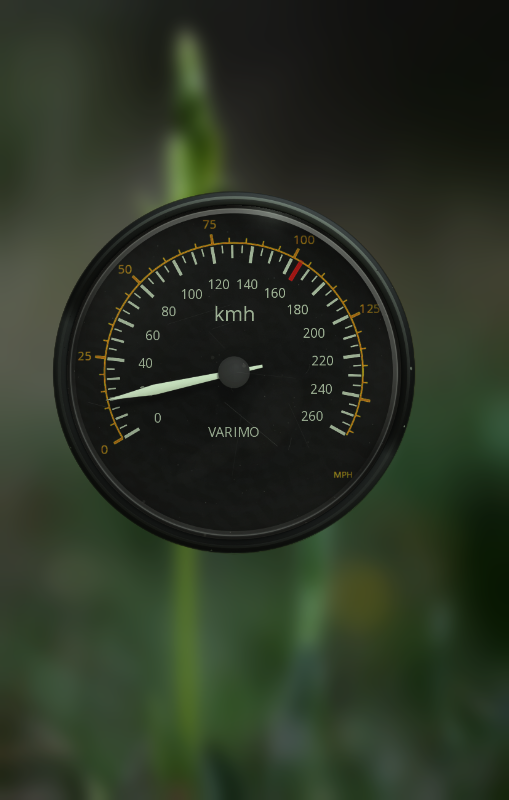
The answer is **20** km/h
